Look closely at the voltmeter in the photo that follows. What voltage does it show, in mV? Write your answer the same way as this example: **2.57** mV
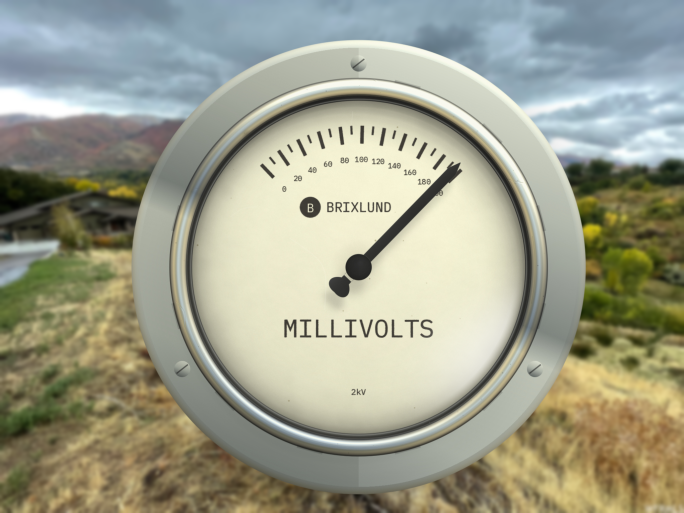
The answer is **195** mV
